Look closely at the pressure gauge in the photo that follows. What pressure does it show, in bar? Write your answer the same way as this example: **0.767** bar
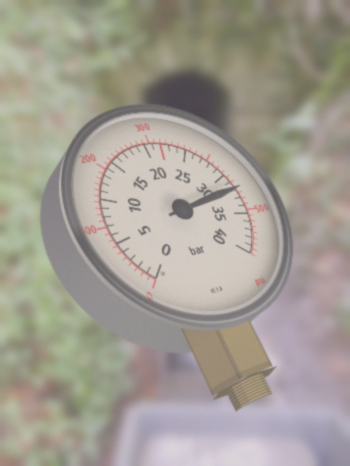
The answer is **32** bar
